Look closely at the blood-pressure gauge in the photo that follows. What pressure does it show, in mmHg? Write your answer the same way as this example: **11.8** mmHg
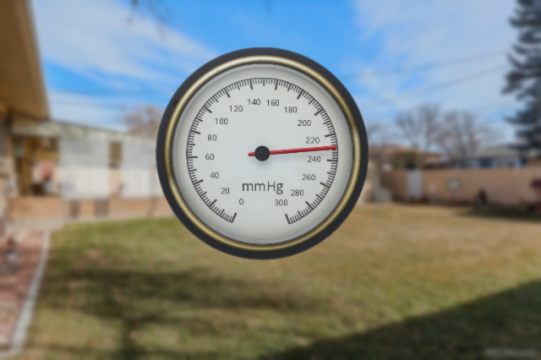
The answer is **230** mmHg
